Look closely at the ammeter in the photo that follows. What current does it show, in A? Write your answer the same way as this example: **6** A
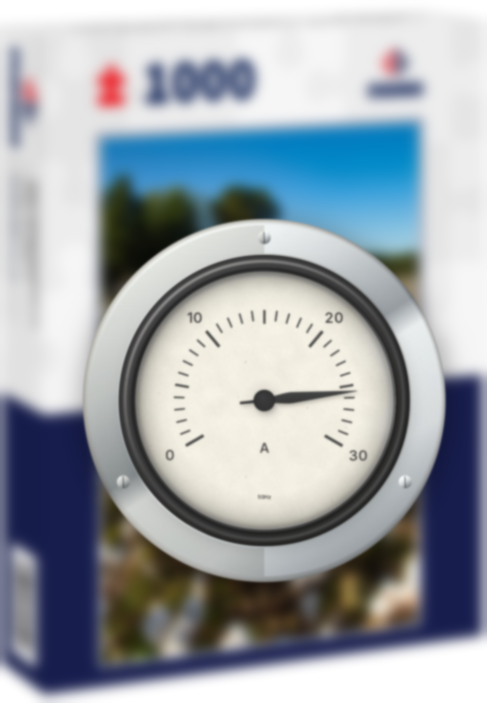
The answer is **25.5** A
